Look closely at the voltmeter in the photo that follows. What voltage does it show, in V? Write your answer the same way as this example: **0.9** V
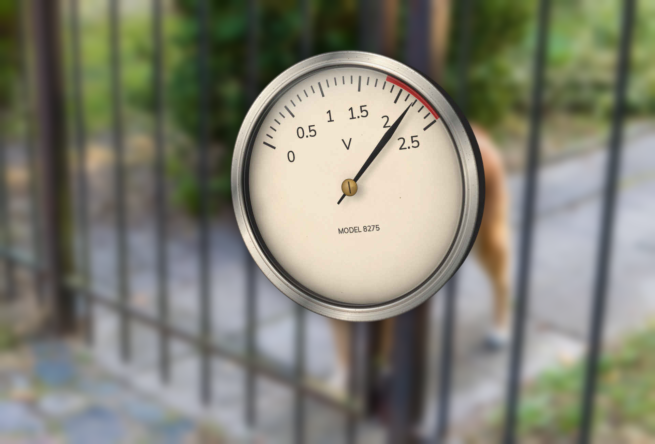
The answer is **2.2** V
